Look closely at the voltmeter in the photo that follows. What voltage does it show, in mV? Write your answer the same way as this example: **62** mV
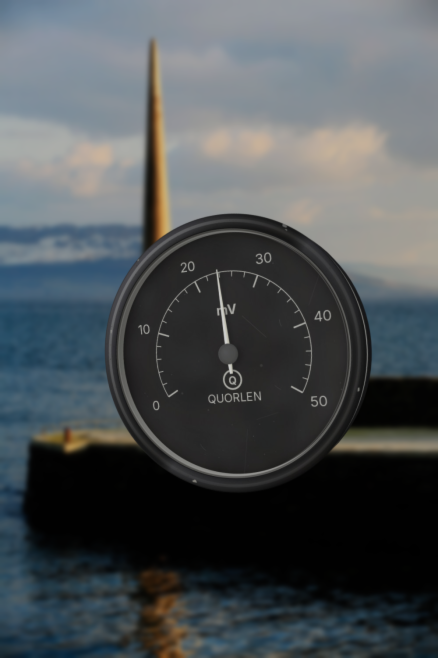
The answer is **24** mV
